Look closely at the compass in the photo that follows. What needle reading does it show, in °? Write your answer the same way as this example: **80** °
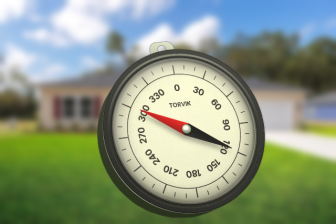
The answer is **300** °
